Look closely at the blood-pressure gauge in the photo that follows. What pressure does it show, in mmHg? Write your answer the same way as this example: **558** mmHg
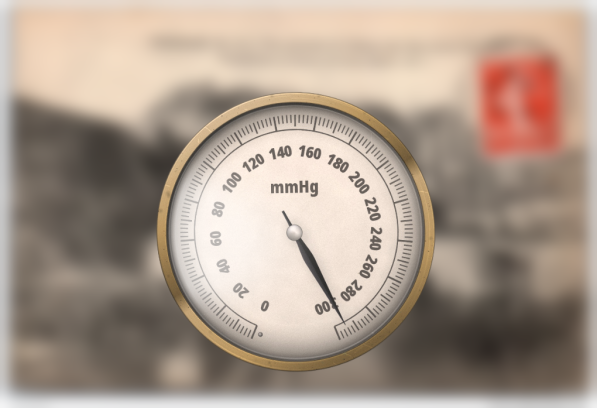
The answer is **294** mmHg
